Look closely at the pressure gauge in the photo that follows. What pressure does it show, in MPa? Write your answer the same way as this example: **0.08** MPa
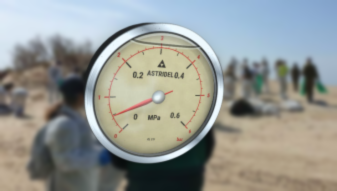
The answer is **0.05** MPa
